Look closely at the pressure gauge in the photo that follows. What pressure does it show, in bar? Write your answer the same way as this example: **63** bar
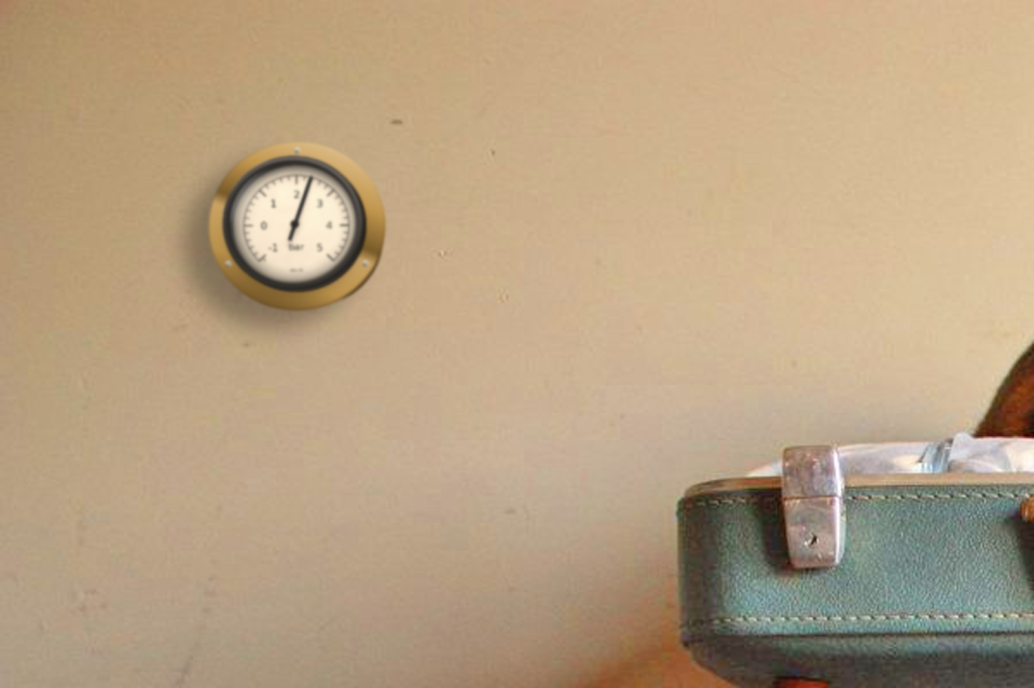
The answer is **2.4** bar
